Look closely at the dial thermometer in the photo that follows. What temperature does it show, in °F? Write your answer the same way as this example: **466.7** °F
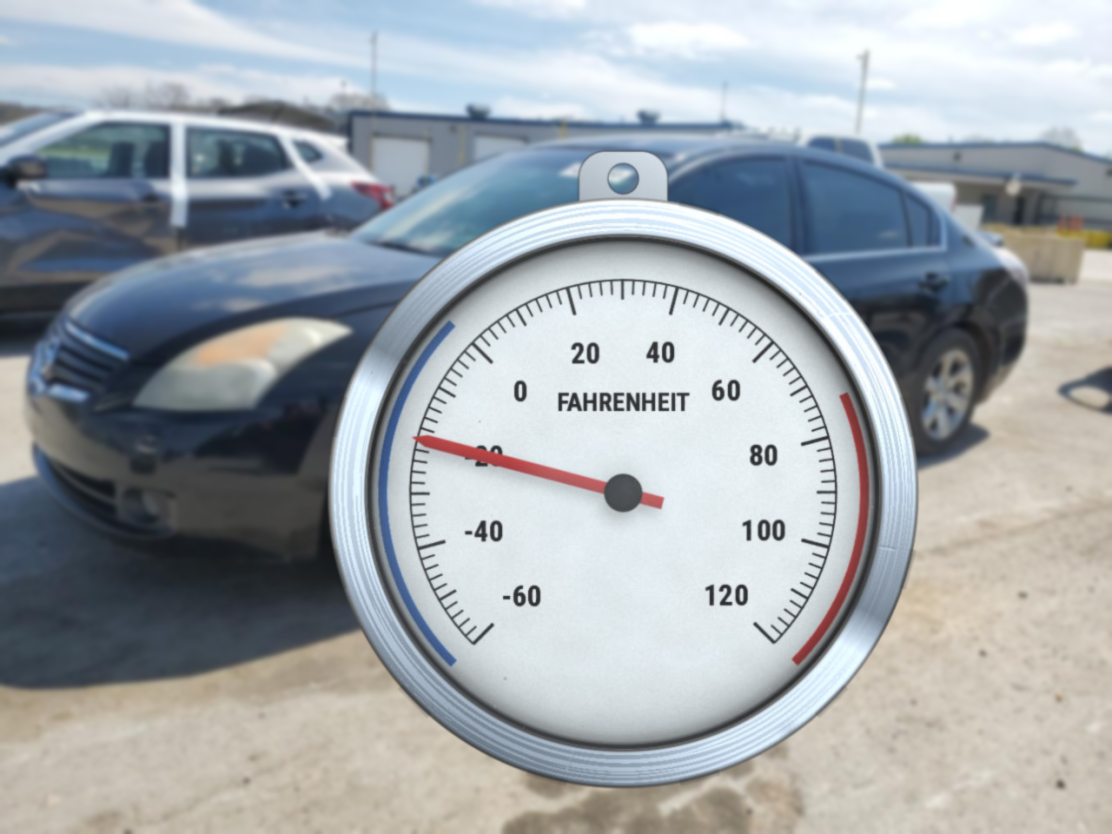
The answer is **-20** °F
